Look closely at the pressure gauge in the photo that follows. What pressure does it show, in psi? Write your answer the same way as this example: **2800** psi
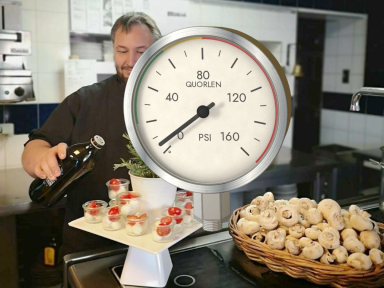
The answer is **5** psi
